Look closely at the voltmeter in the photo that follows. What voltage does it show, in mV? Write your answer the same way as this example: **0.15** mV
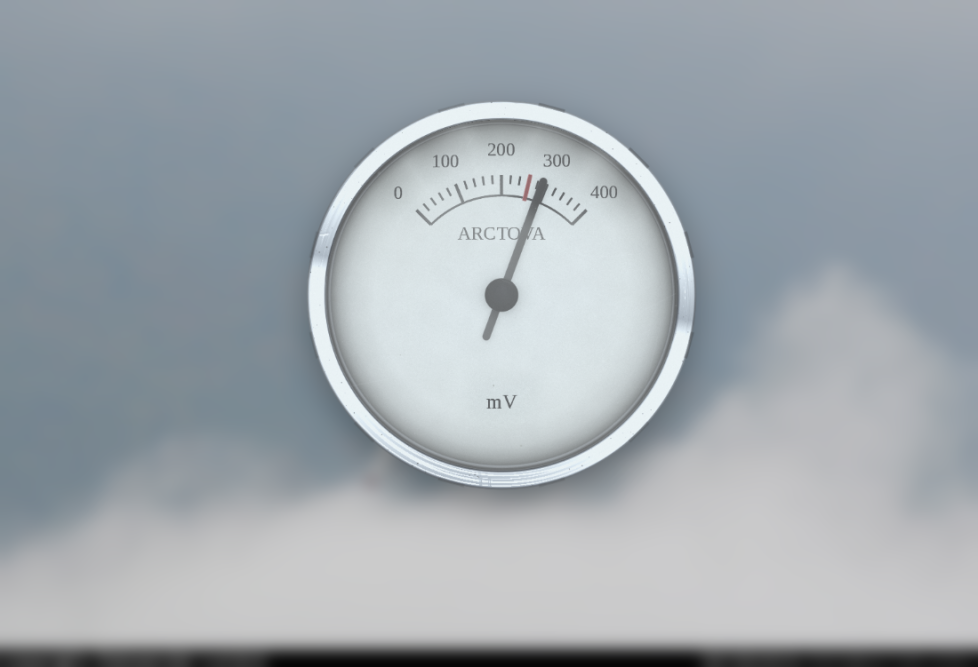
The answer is **290** mV
